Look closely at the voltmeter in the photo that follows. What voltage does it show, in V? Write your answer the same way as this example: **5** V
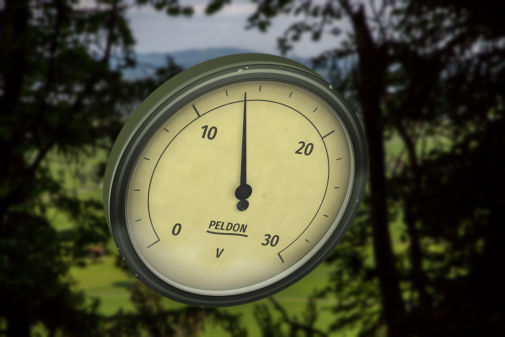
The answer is **13** V
